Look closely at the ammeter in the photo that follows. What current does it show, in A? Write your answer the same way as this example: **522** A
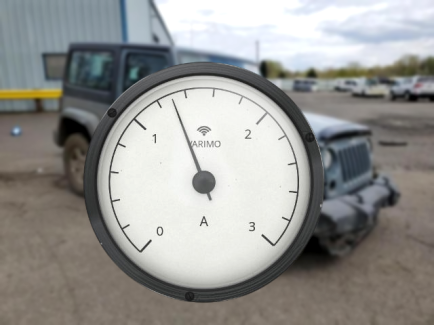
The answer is **1.3** A
